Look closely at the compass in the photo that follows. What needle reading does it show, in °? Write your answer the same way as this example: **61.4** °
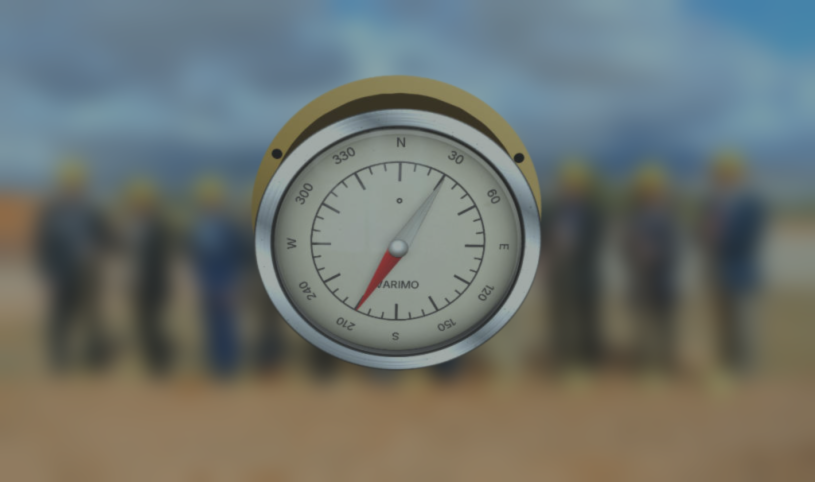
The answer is **210** °
